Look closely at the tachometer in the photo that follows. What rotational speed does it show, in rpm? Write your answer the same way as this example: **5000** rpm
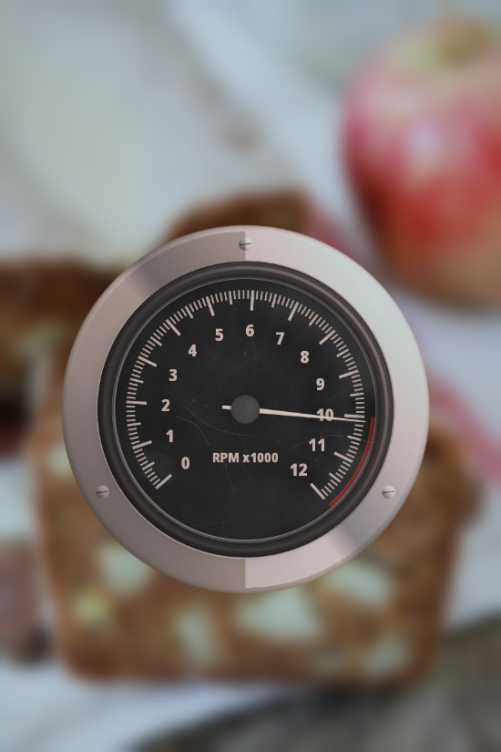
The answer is **10100** rpm
